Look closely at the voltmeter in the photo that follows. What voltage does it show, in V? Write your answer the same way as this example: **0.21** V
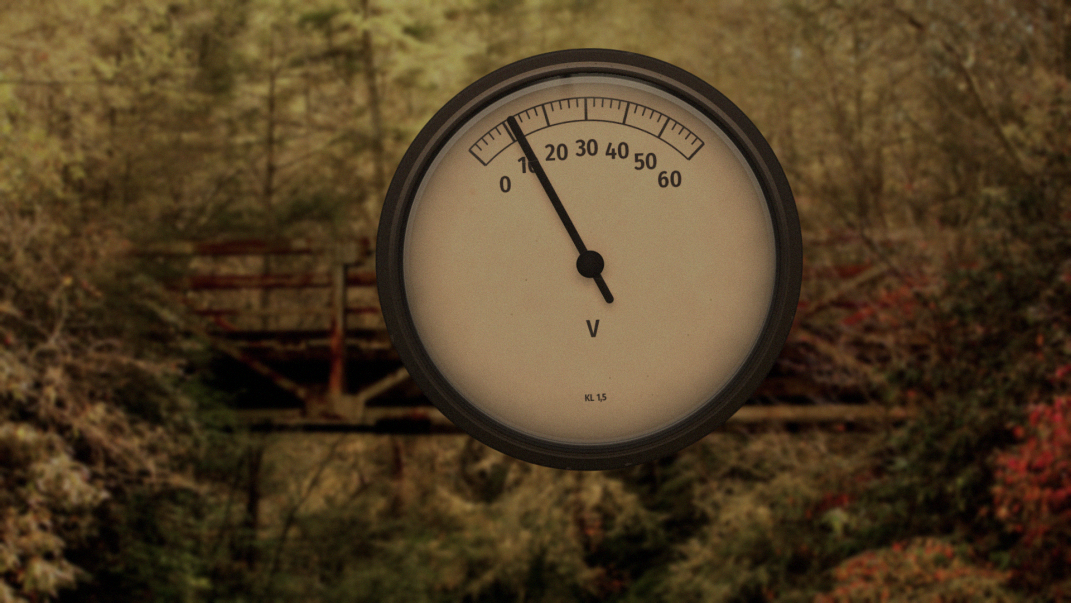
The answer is **12** V
